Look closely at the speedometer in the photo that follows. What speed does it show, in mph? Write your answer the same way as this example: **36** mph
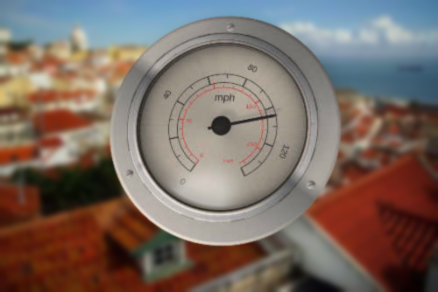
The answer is **105** mph
